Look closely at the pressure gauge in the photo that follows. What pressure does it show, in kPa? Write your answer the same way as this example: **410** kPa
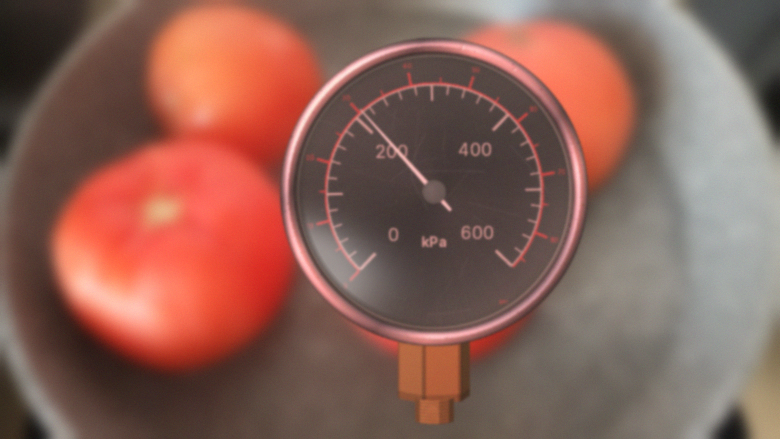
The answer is **210** kPa
